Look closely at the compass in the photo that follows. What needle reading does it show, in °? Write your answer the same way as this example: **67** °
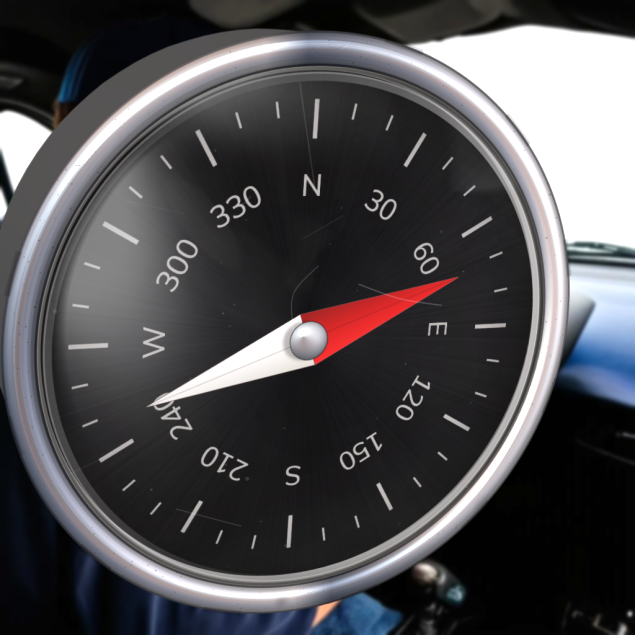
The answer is **70** °
